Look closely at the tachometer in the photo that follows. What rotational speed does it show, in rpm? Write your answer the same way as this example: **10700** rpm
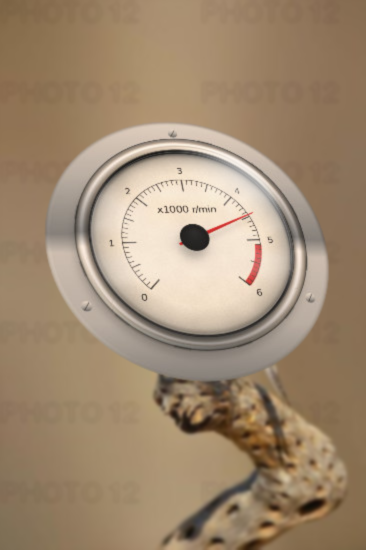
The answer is **4500** rpm
